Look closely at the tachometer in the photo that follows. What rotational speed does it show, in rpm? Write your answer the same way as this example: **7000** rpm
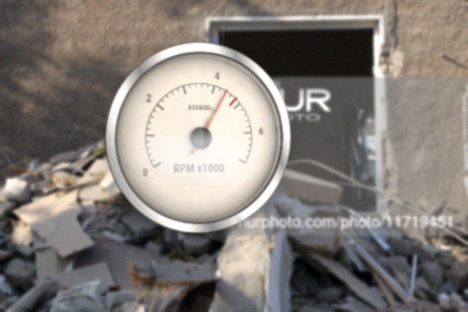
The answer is **4400** rpm
